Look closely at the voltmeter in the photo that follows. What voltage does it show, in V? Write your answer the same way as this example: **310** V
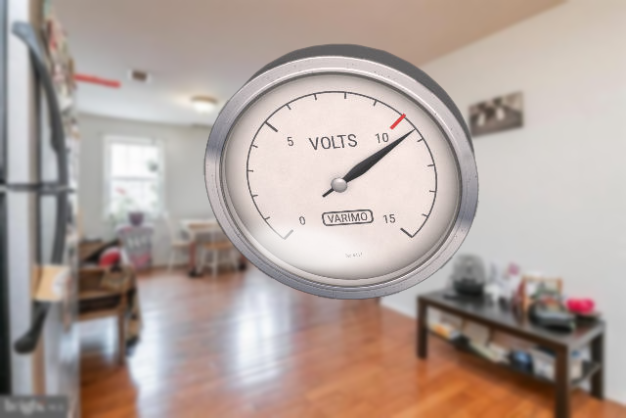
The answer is **10.5** V
